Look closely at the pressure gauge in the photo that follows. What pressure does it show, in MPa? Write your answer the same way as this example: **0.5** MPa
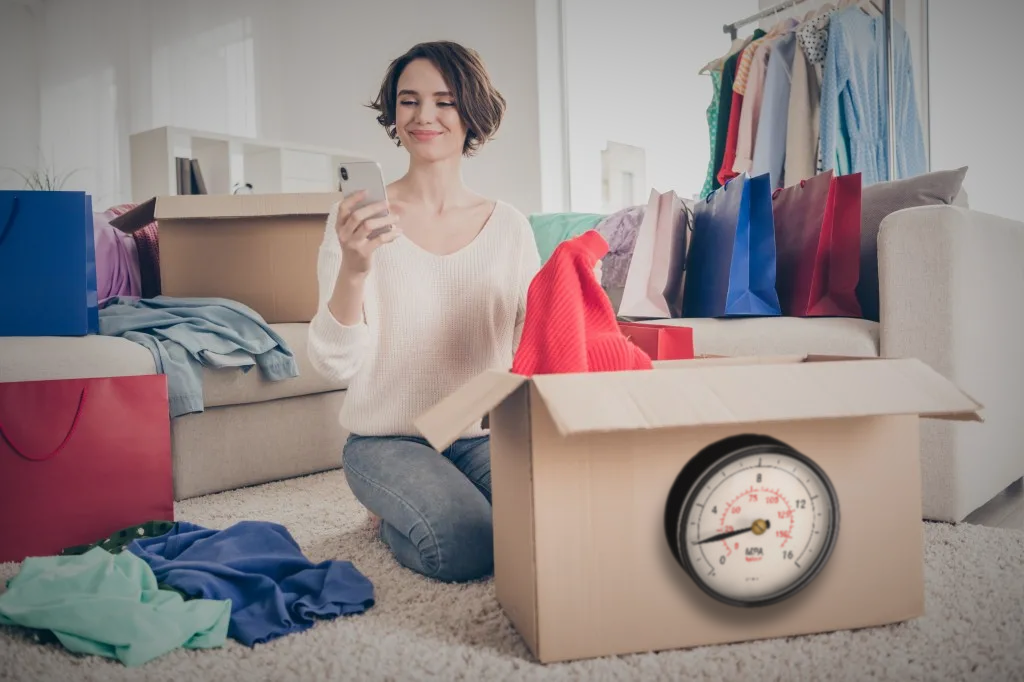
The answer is **2** MPa
